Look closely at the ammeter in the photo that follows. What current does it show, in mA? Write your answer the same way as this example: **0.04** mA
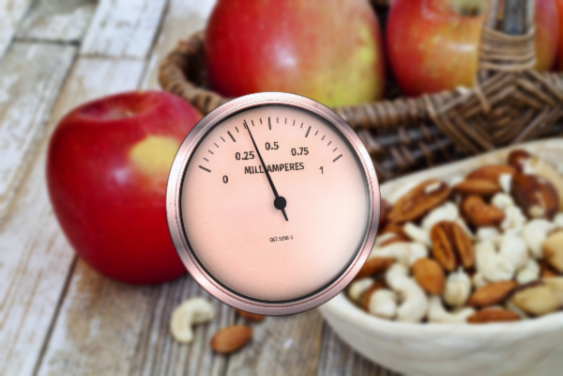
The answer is **0.35** mA
